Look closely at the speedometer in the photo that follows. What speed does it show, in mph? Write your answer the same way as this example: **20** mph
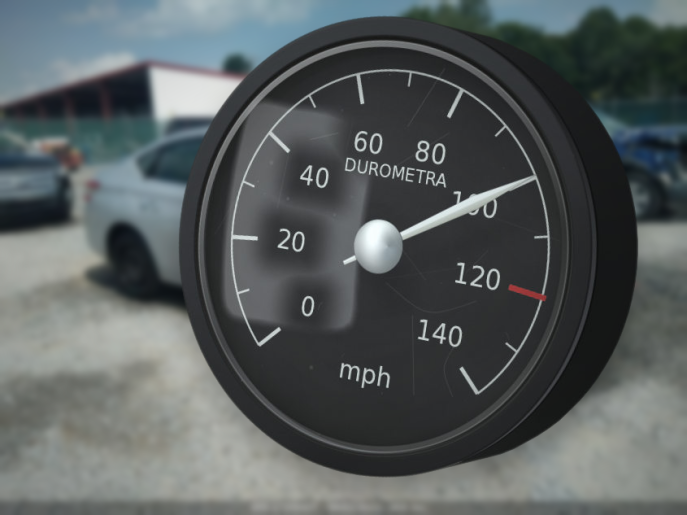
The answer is **100** mph
